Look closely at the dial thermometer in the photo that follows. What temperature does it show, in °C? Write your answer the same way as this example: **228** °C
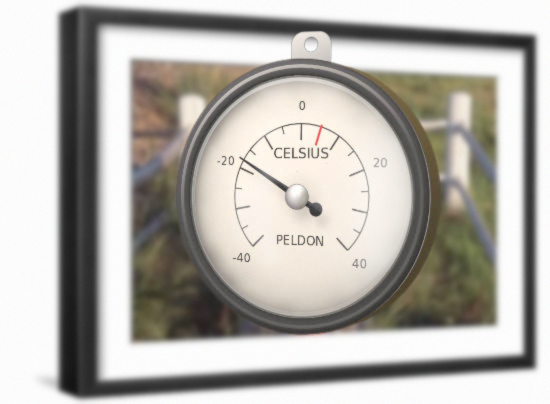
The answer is **-17.5** °C
